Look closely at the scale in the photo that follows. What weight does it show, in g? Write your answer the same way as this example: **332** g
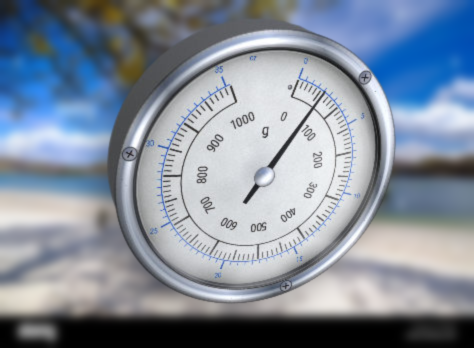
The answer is **50** g
